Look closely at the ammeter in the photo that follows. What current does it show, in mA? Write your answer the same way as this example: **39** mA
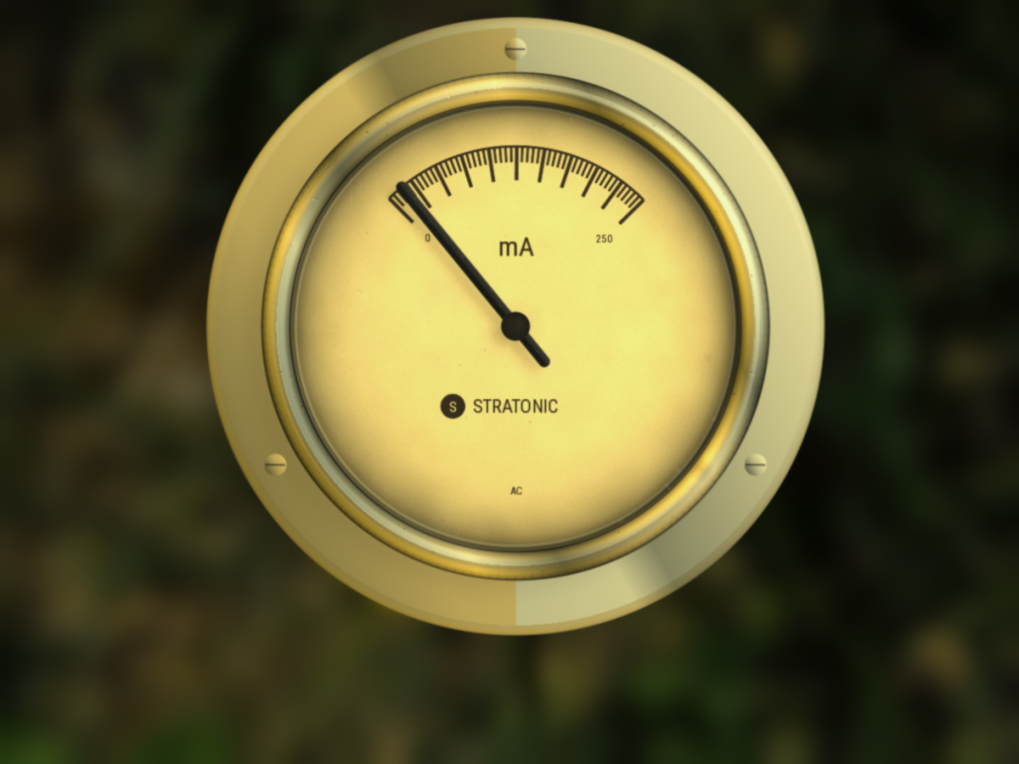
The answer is **15** mA
